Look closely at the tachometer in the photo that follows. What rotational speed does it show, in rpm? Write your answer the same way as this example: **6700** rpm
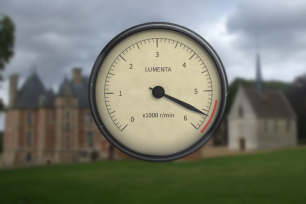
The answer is **5600** rpm
